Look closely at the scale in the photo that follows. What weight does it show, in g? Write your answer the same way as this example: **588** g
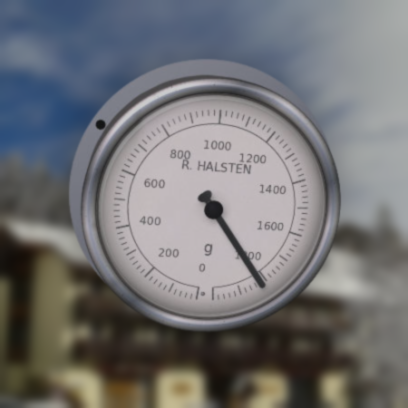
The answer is **1820** g
